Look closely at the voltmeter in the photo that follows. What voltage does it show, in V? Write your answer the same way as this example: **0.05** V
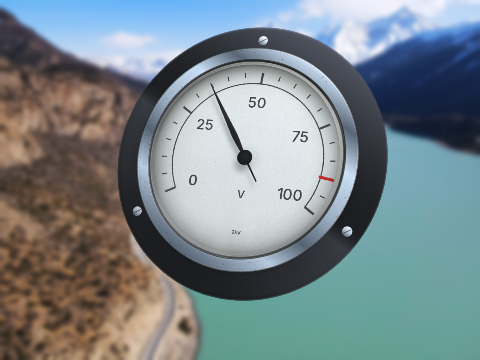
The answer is **35** V
